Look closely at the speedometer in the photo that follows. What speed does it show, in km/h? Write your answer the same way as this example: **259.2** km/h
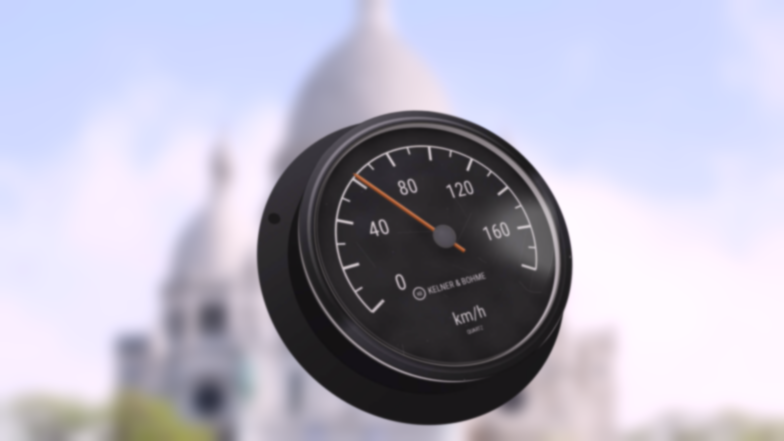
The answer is **60** km/h
